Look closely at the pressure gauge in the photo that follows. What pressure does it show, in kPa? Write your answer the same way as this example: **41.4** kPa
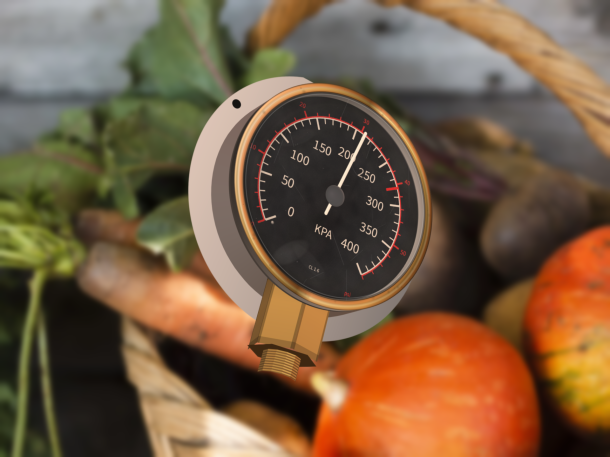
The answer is **210** kPa
